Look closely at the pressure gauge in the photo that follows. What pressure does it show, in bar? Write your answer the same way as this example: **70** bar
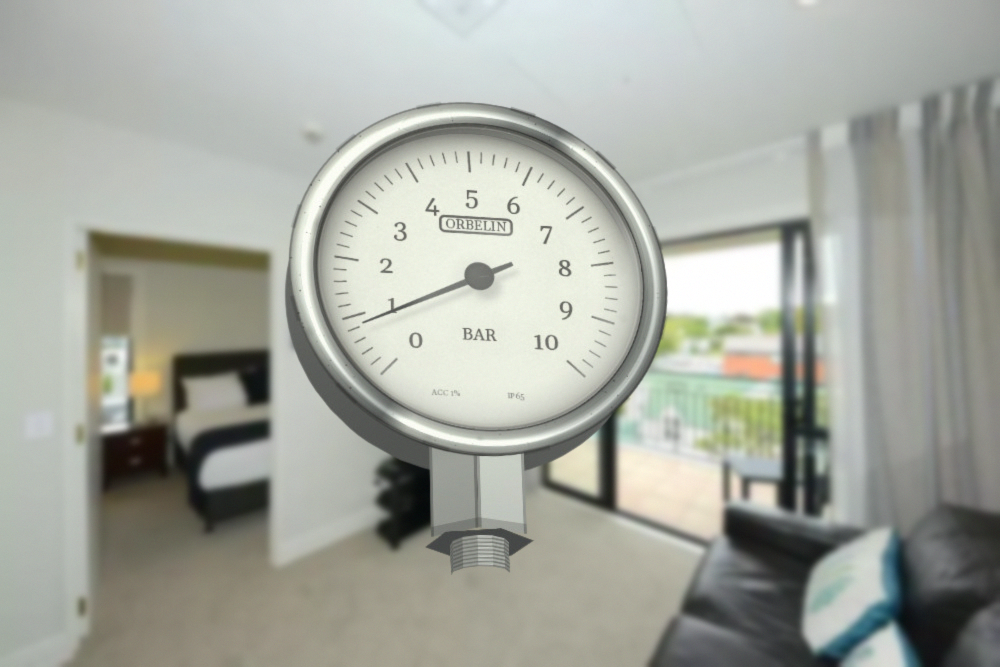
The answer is **0.8** bar
